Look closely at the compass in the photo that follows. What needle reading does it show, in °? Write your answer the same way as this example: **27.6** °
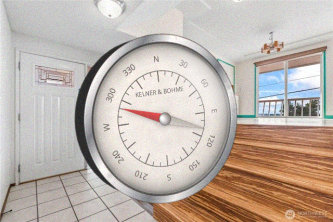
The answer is **290** °
